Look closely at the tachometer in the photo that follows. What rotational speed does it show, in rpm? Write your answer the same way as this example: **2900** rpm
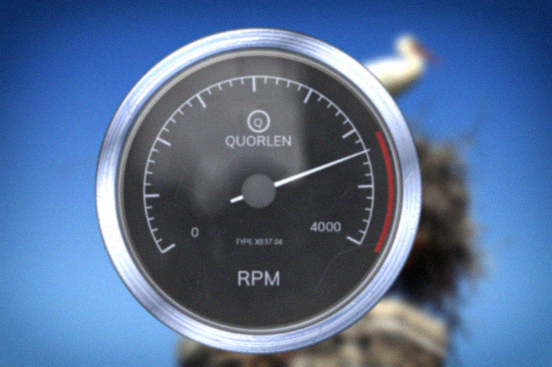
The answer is **3200** rpm
